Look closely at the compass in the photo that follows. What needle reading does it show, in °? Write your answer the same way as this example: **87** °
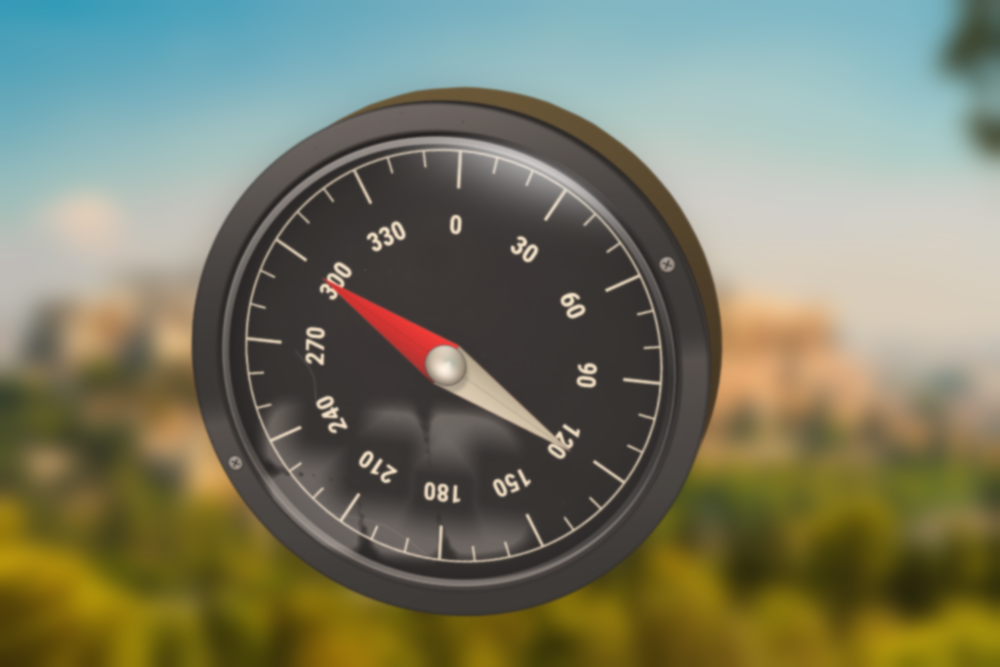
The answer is **300** °
